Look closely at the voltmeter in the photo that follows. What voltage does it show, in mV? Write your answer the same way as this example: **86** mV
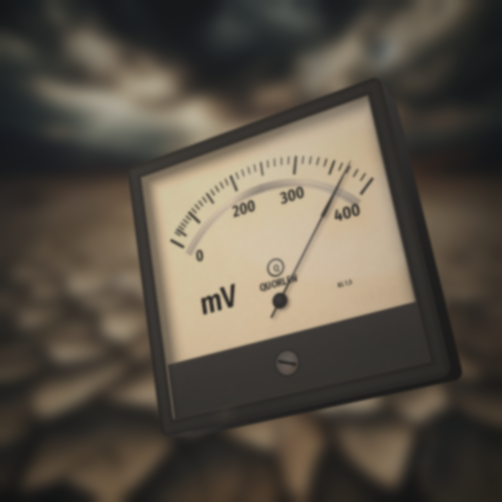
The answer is **370** mV
